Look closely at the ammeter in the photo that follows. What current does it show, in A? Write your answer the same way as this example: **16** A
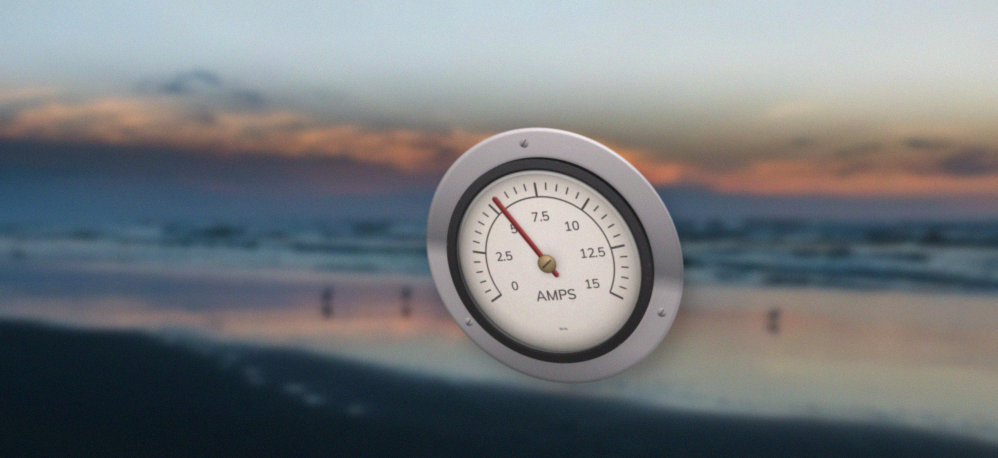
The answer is **5.5** A
